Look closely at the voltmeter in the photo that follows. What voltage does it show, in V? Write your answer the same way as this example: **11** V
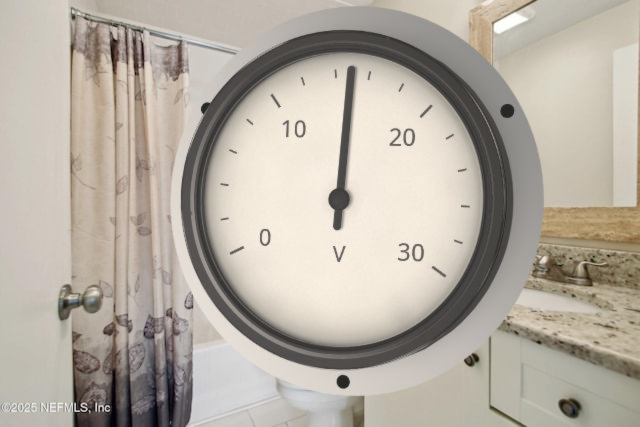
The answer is **15** V
